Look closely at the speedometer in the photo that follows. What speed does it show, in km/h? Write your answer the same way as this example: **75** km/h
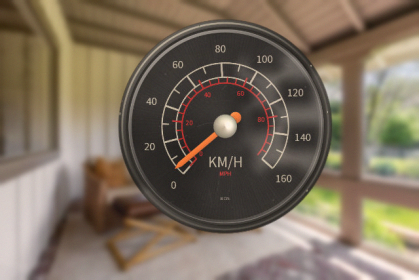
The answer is **5** km/h
